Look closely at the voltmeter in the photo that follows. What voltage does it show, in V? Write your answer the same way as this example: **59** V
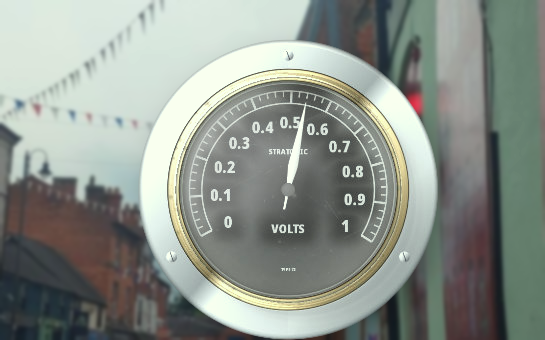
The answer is **0.54** V
